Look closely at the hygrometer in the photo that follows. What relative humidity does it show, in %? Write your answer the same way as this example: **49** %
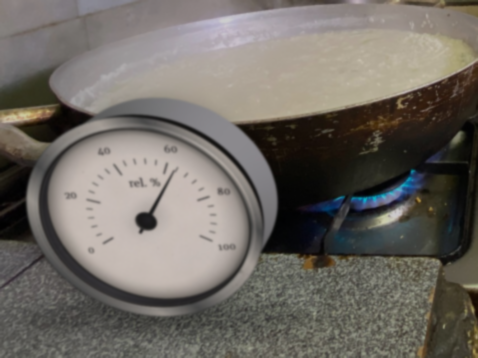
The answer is **64** %
